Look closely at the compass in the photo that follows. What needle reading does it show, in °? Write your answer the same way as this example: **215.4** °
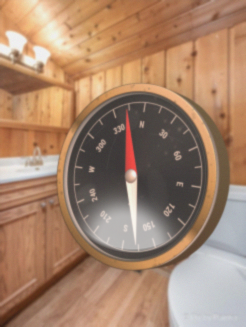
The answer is **345** °
